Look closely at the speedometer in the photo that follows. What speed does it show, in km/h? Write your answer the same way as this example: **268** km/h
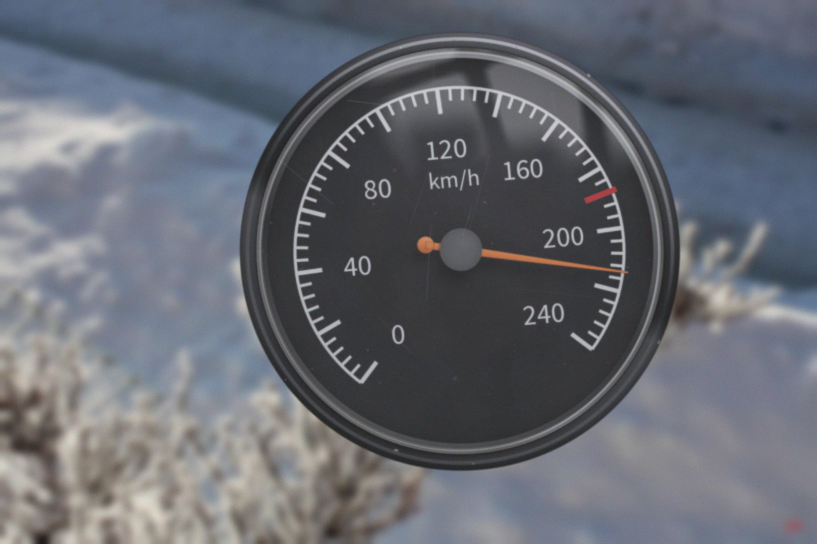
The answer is **214** km/h
